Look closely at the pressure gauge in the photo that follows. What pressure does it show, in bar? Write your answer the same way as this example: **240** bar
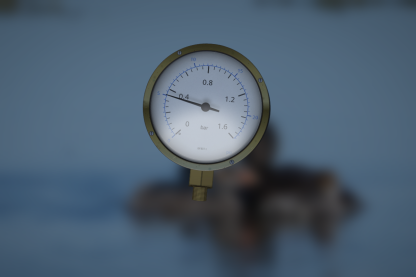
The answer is **0.35** bar
